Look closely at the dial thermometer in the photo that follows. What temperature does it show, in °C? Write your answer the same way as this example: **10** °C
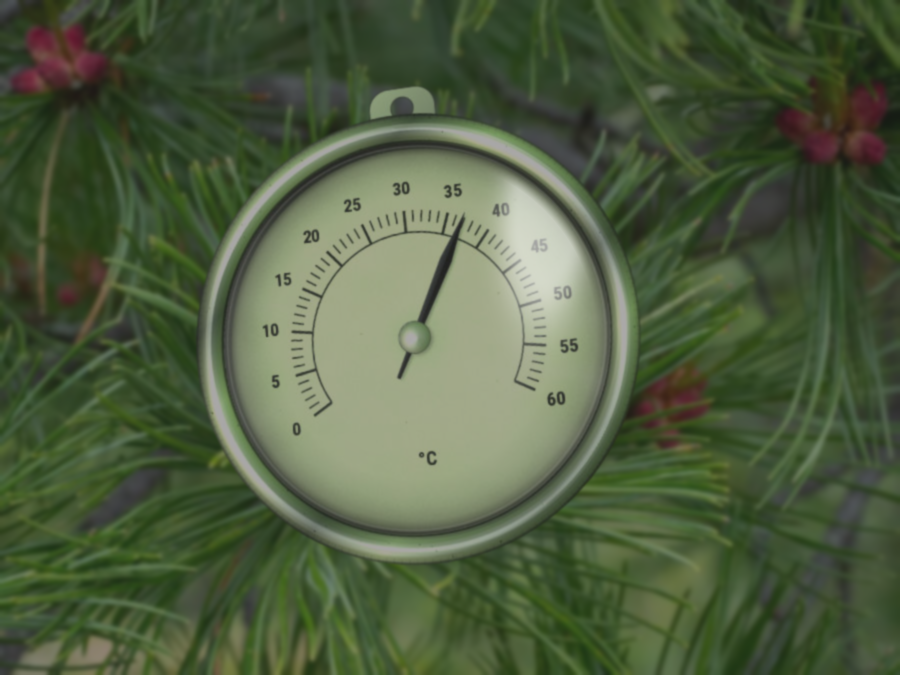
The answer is **37** °C
